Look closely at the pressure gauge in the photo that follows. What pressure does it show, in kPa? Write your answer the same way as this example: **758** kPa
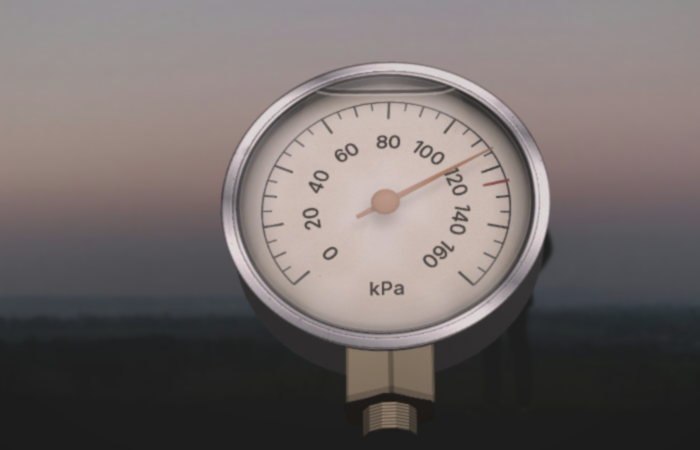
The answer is **115** kPa
